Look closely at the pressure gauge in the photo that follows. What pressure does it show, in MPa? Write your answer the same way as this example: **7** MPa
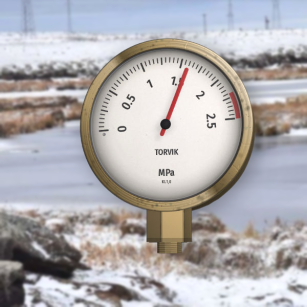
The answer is **1.6** MPa
